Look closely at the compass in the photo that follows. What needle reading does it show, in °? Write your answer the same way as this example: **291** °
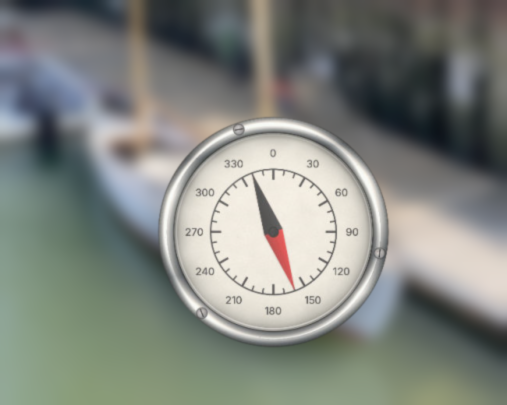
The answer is **160** °
